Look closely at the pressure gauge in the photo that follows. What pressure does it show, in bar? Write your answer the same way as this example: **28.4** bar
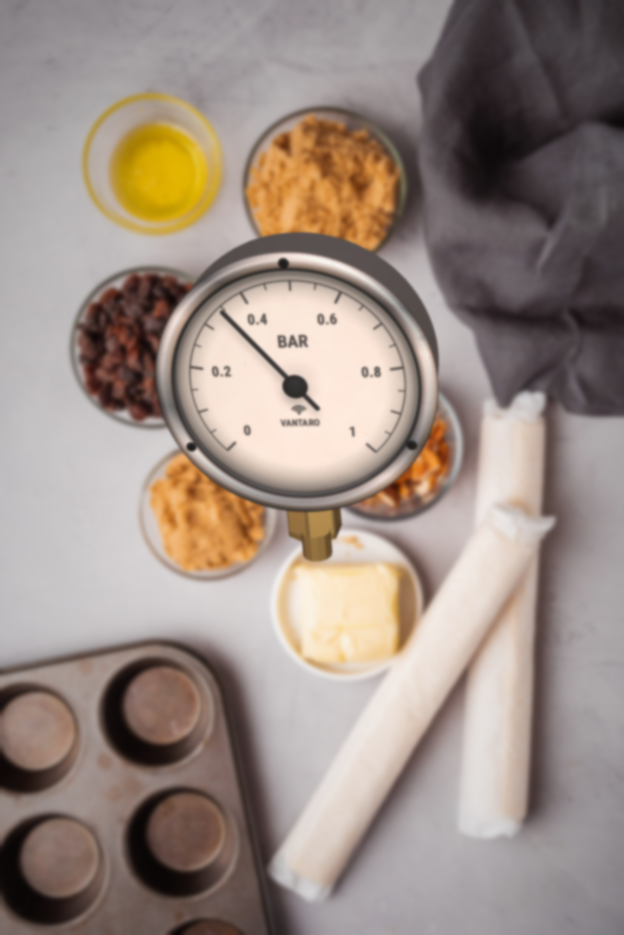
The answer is **0.35** bar
